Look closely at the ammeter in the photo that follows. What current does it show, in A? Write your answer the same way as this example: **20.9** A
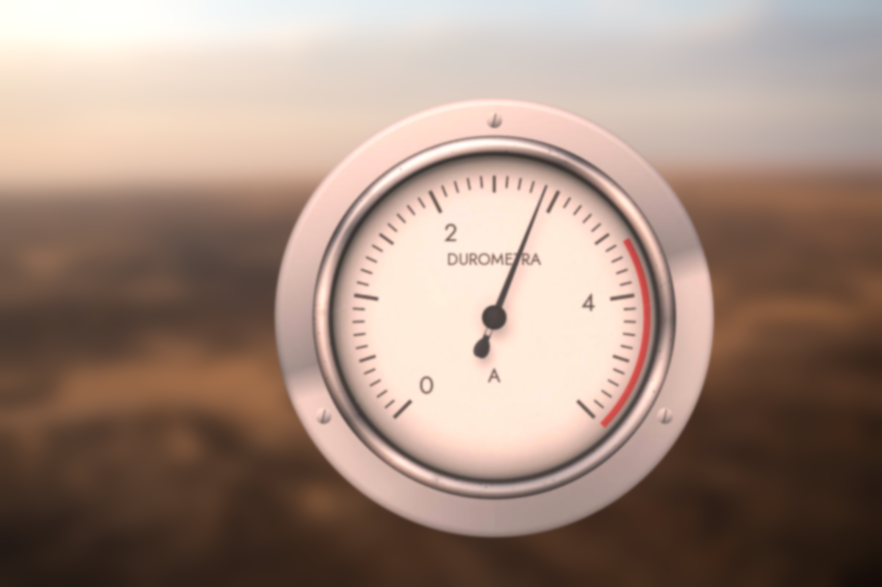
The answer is **2.9** A
